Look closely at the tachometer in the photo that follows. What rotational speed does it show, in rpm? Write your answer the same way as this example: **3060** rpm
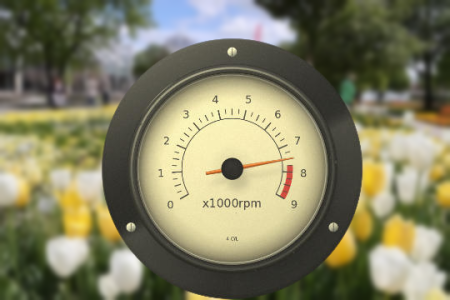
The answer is **7500** rpm
